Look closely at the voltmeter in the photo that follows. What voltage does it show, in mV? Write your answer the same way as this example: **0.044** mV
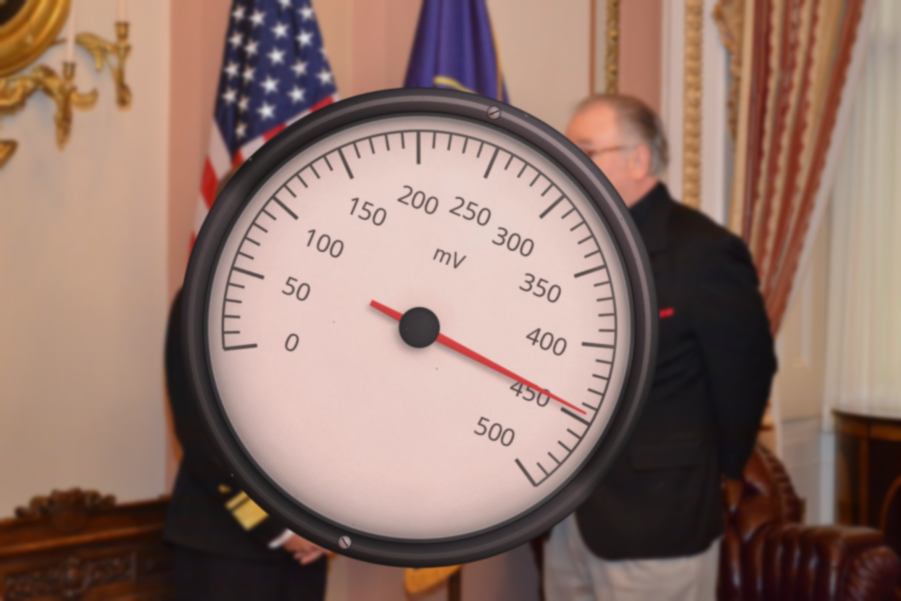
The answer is **445** mV
